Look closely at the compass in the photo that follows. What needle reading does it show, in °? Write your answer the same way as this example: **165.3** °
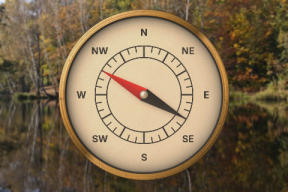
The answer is **300** °
